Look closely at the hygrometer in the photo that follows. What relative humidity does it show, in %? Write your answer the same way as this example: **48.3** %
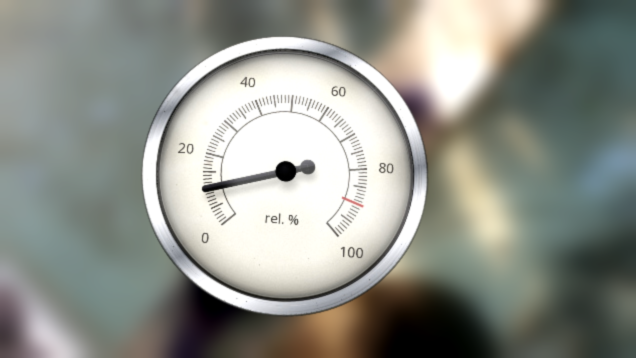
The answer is **10** %
